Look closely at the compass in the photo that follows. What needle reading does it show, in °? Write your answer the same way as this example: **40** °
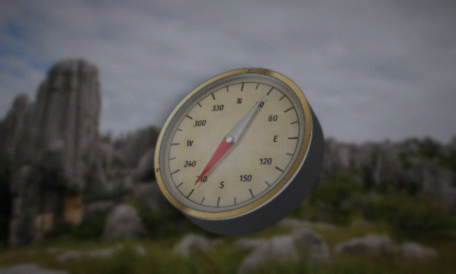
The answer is **210** °
